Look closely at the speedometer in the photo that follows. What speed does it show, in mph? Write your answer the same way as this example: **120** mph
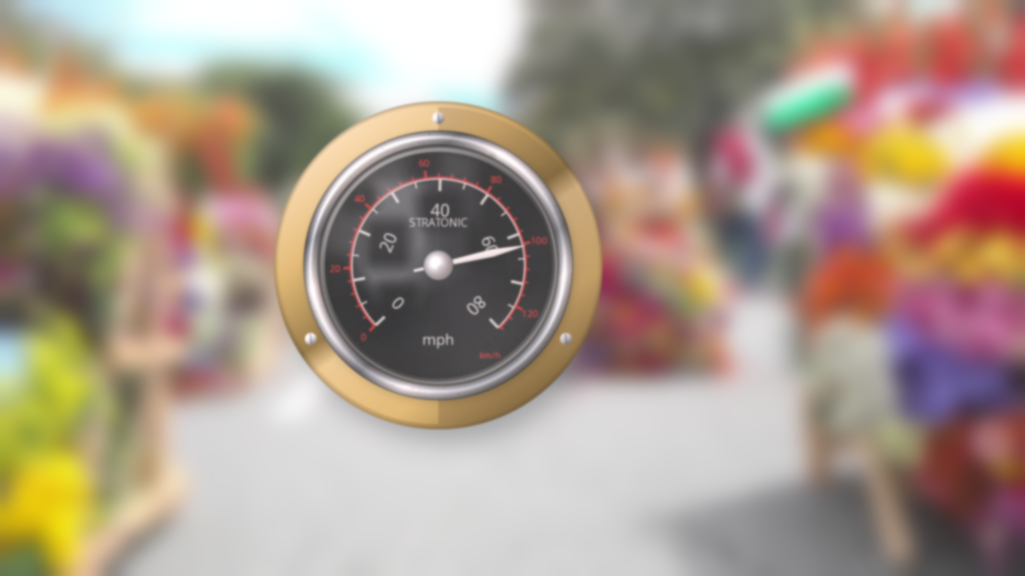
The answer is **62.5** mph
